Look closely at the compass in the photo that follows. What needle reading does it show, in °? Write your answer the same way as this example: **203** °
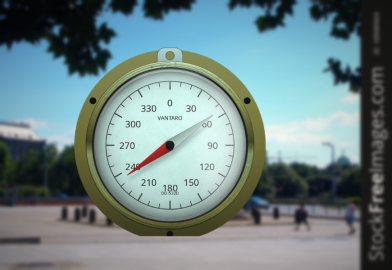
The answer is **235** °
